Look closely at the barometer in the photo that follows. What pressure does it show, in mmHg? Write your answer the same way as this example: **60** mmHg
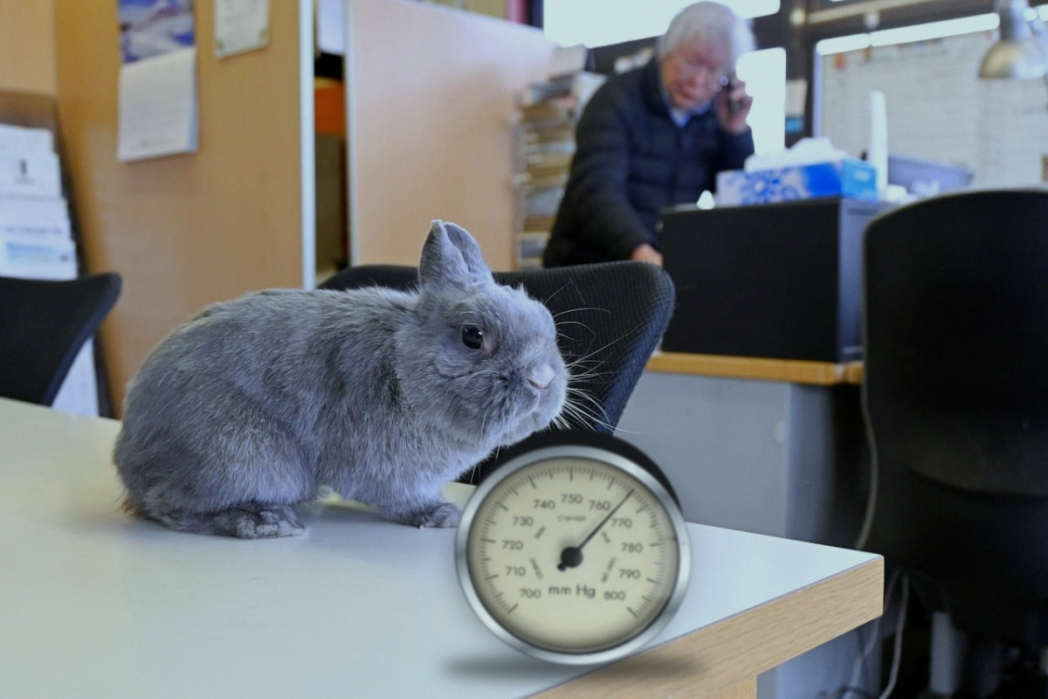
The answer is **765** mmHg
